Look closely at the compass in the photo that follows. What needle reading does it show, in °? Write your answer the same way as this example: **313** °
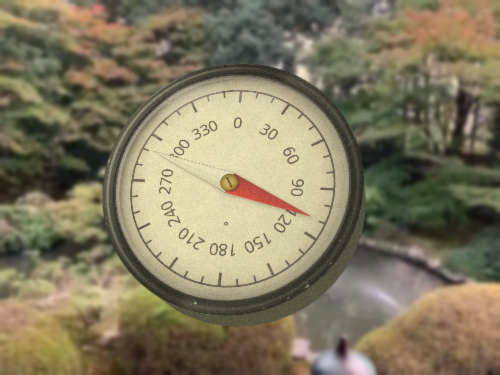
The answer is **110** °
